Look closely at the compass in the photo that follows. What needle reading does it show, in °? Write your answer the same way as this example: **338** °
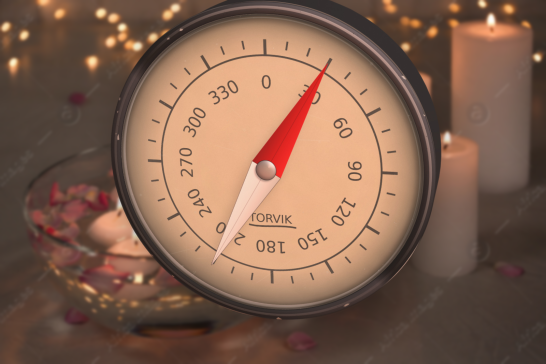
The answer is **30** °
